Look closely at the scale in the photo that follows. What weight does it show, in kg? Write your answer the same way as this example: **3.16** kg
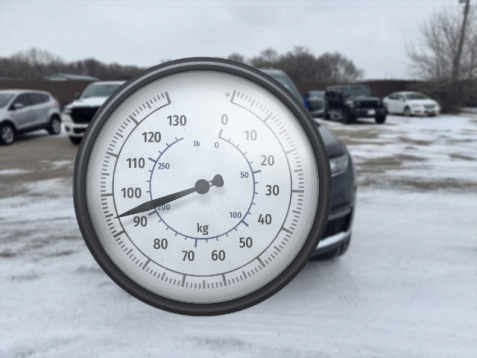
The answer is **94** kg
